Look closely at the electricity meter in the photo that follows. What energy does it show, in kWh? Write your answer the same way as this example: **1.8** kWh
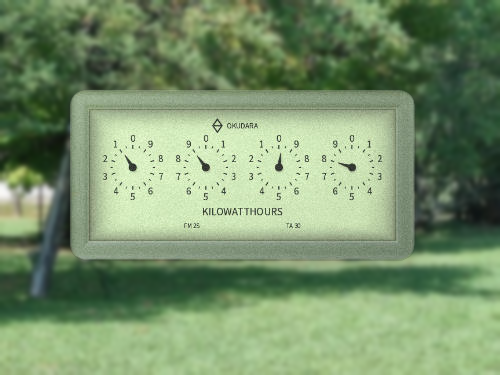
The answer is **898** kWh
